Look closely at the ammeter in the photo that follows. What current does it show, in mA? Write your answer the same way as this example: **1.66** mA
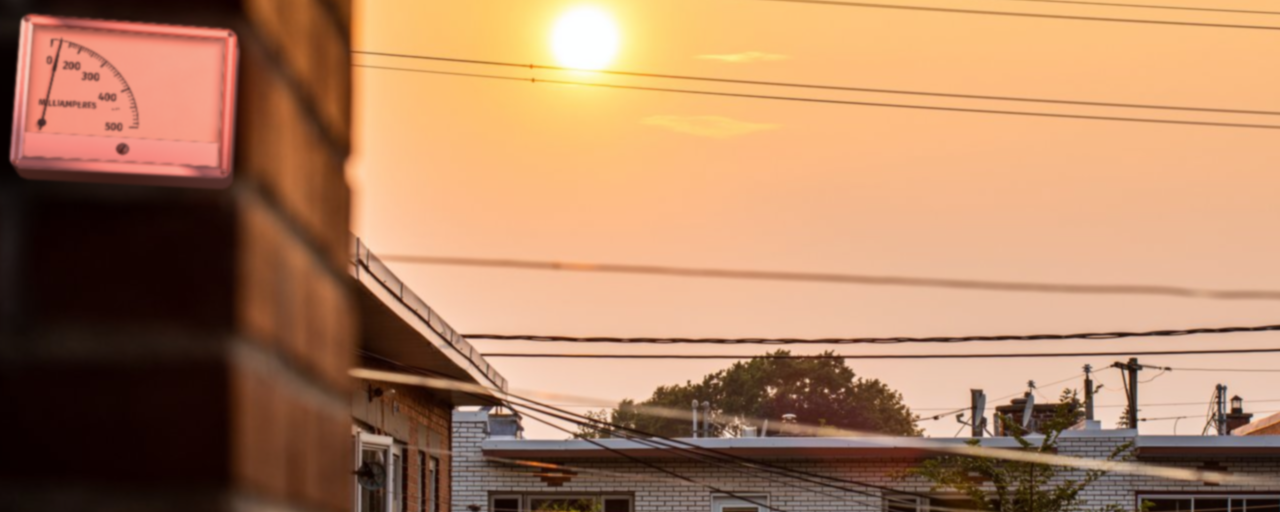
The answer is **100** mA
